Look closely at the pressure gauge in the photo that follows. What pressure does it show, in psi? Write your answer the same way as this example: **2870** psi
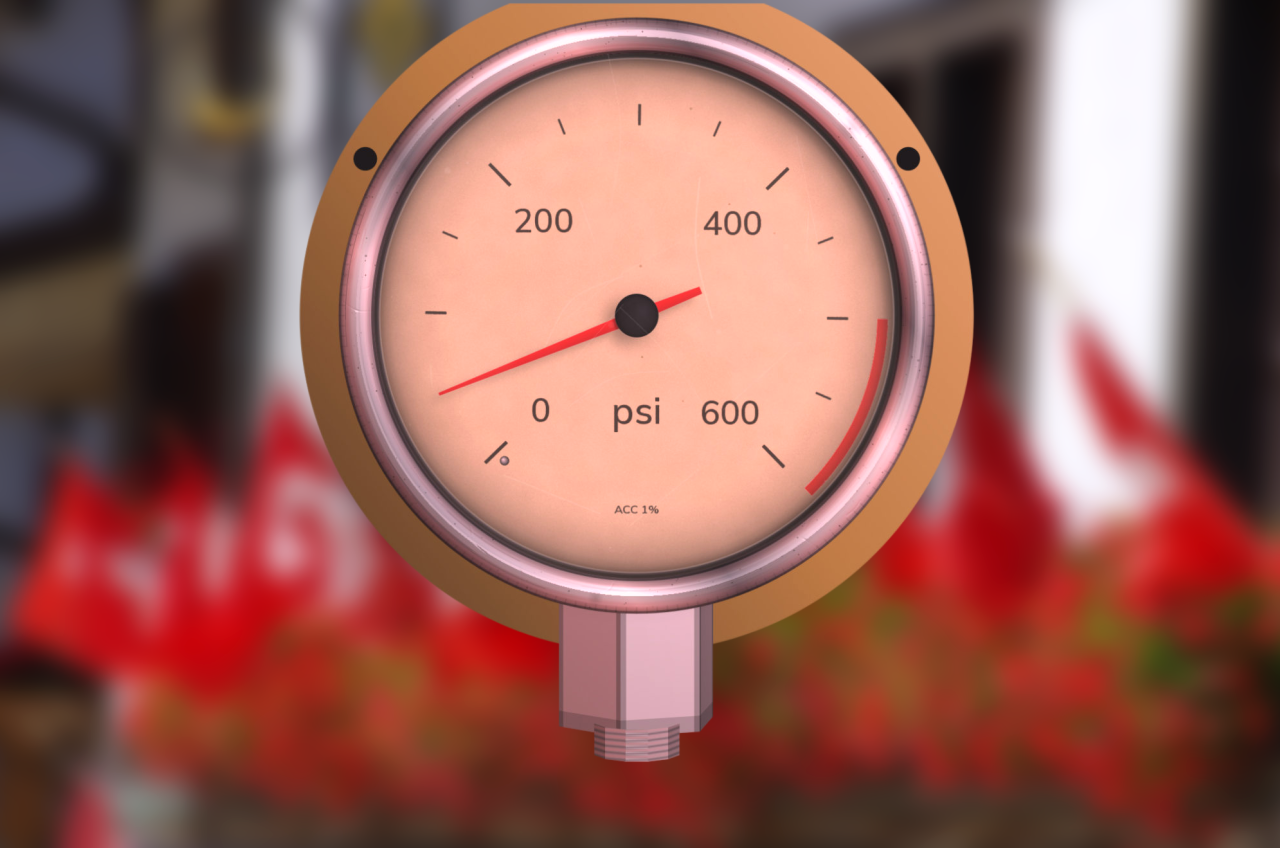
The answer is **50** psi
